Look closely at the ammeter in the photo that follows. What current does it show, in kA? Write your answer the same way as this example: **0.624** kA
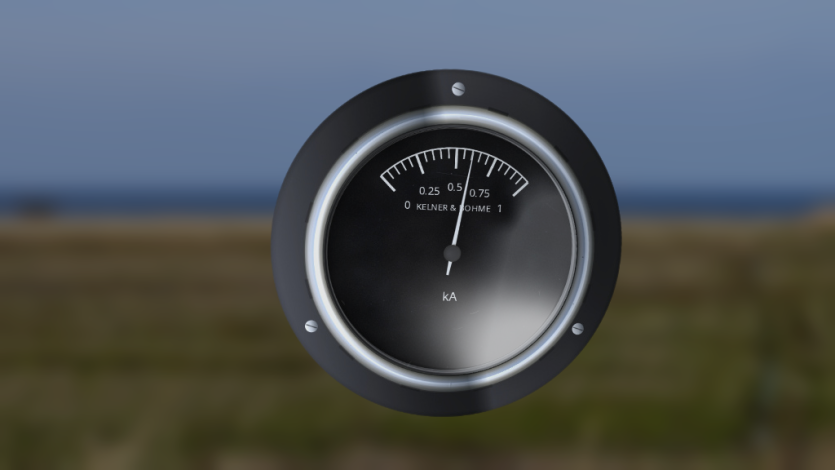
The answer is **0.6** kA
